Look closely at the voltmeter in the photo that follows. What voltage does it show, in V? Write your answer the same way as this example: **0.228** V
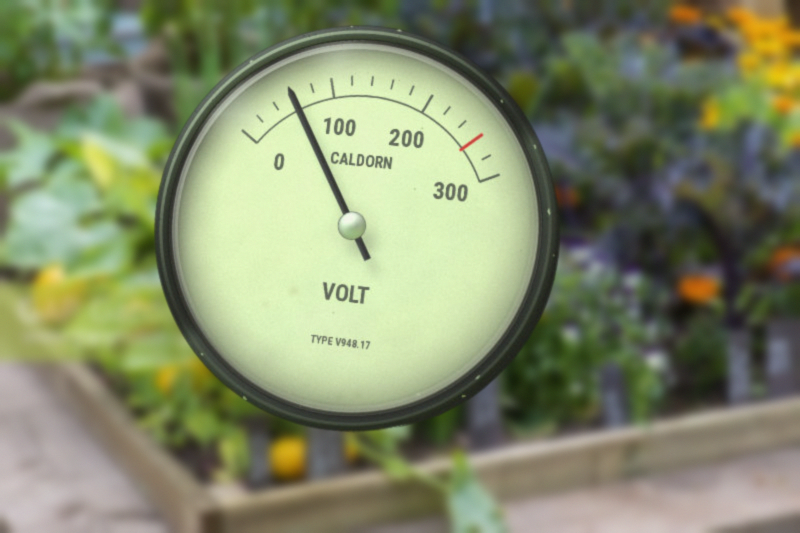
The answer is **60** V
